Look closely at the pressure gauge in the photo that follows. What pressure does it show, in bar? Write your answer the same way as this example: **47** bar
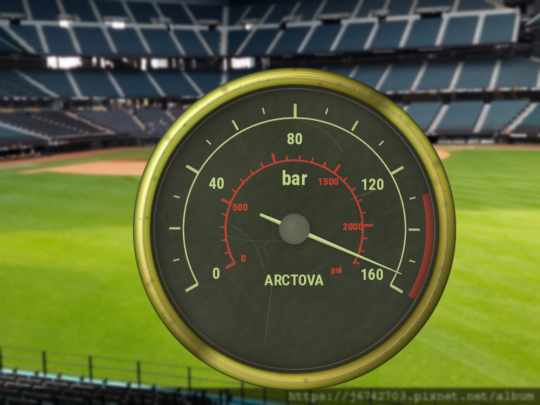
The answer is **155** bar
